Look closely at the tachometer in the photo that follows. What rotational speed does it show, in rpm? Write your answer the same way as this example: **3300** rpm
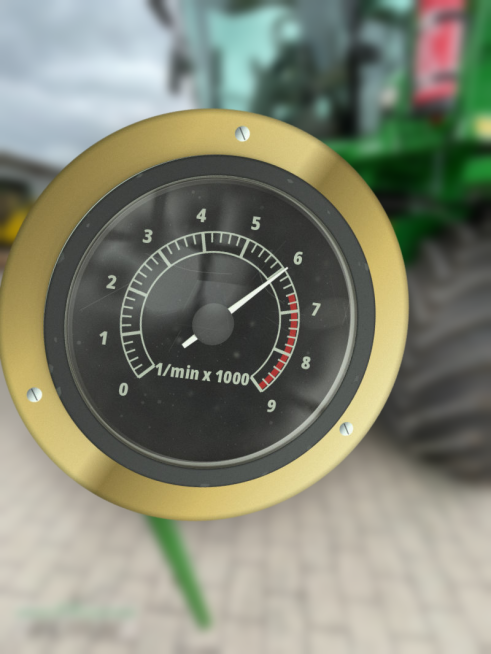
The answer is **6000** rpm
